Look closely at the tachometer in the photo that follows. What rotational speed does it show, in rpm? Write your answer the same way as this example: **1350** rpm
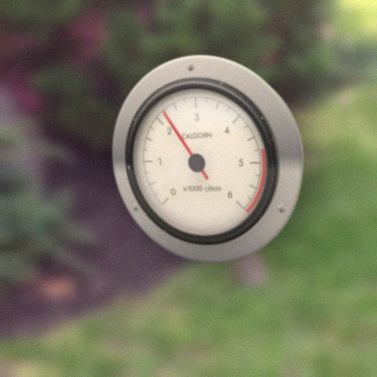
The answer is **2250** rpm
